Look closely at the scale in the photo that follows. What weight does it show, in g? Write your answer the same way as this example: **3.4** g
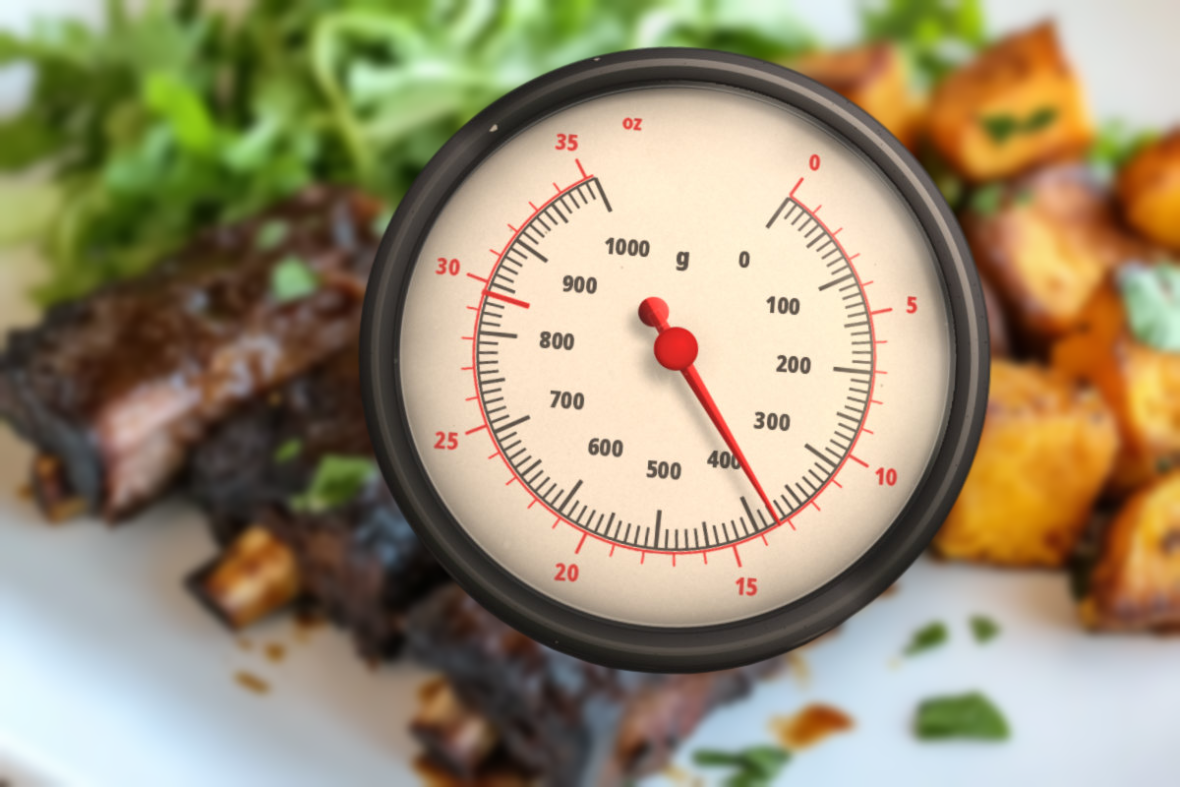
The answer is **380** g
